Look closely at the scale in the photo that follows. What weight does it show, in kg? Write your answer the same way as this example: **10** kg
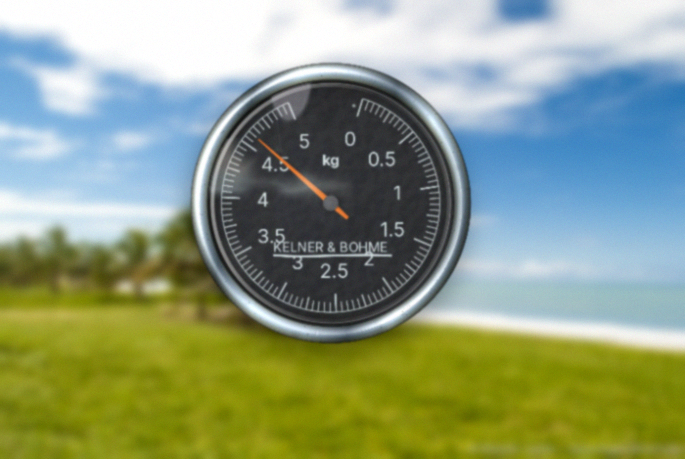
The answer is **4.6** kg
